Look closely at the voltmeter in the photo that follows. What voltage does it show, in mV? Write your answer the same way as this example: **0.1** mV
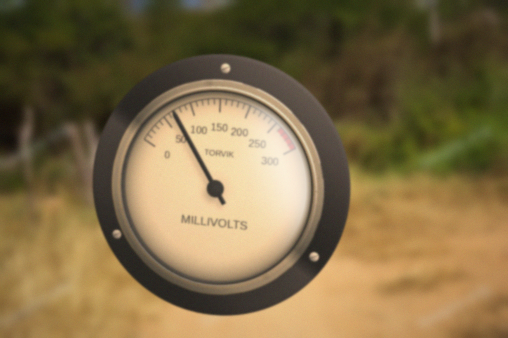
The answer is **70** mV
